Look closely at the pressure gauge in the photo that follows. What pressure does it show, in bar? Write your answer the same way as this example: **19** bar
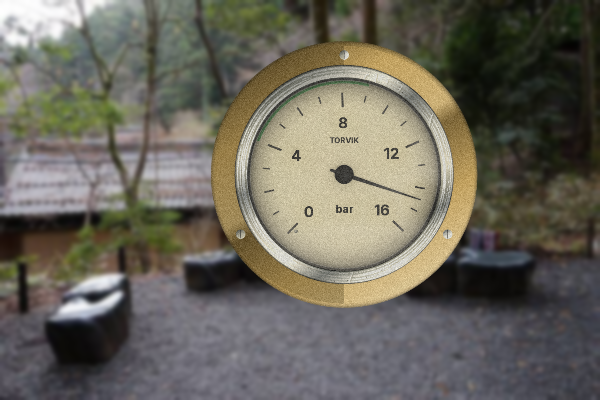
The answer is **14.5** bar
